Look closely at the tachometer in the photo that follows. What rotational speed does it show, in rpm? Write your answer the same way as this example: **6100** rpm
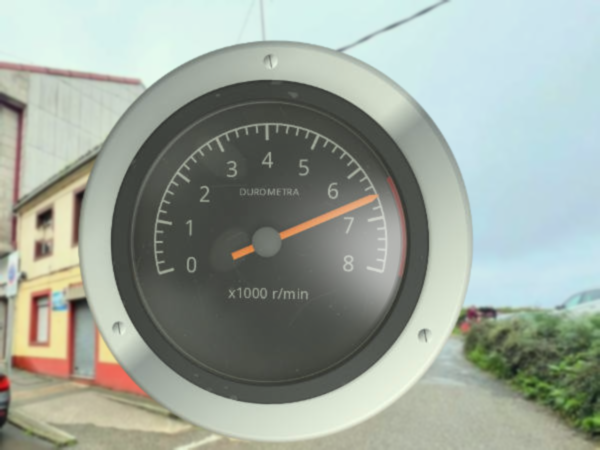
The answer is **6600** rpm
